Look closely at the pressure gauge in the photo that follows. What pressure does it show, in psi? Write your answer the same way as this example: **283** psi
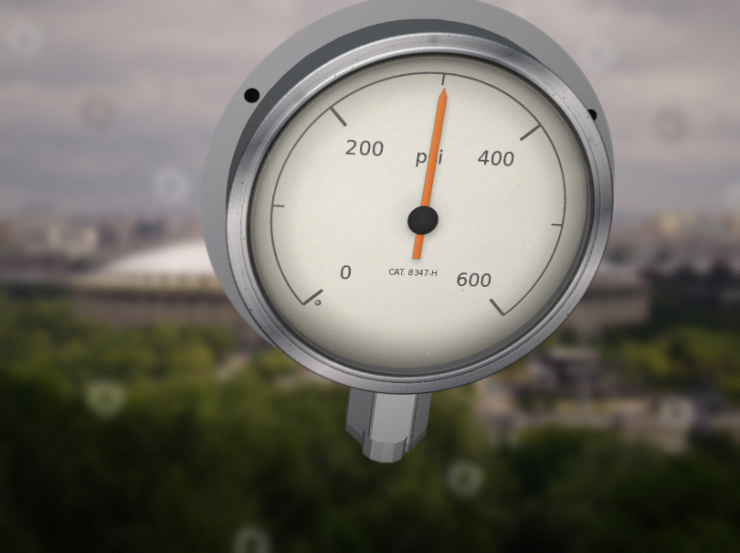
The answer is **300** psi
